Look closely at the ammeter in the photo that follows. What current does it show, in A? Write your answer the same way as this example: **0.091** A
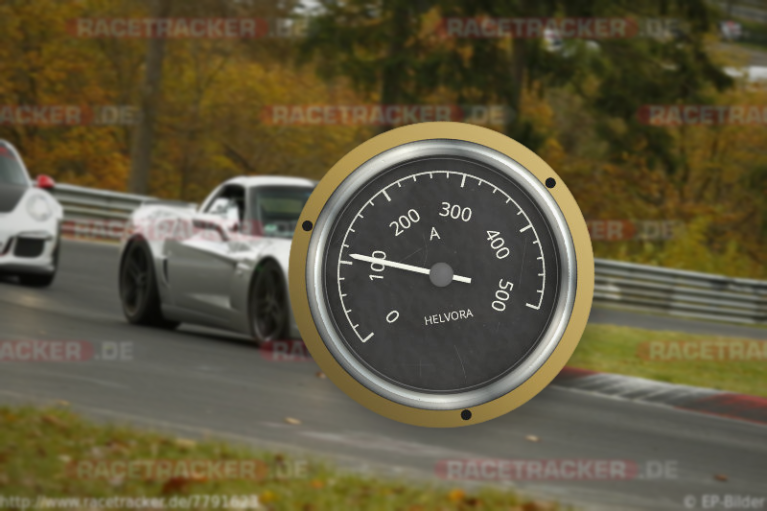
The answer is **110** A
